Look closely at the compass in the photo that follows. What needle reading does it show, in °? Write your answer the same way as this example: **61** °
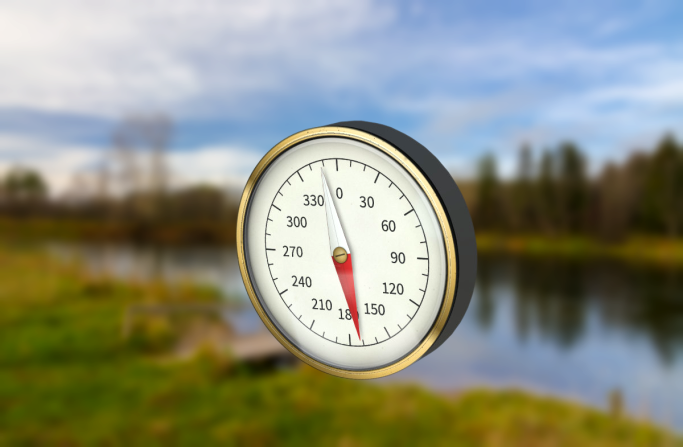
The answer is **170** °
